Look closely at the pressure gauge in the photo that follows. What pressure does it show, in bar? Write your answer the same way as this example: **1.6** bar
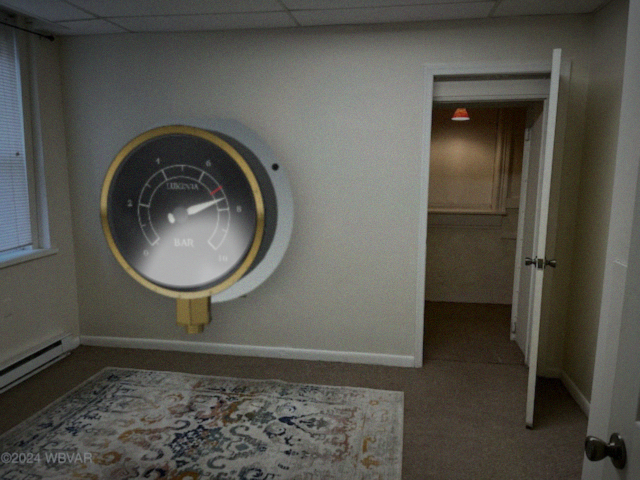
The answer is **7.5** bar
